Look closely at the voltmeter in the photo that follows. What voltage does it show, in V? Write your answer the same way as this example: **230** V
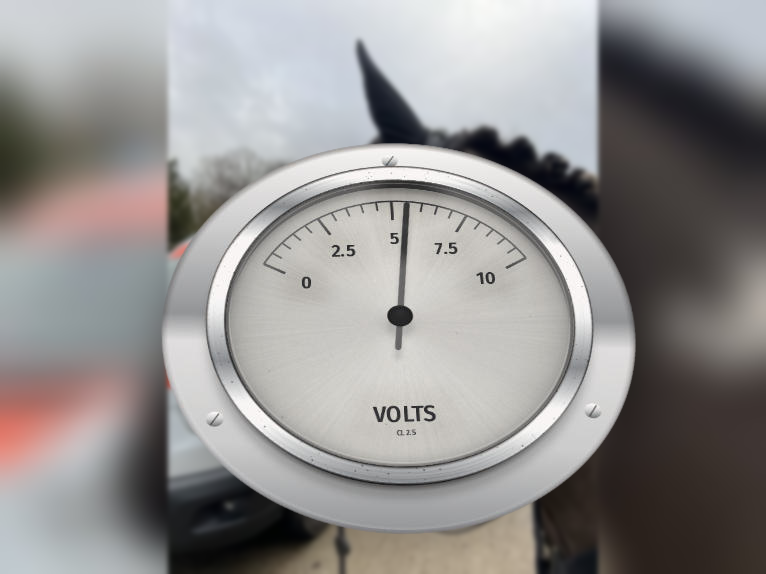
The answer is **5.5** V
